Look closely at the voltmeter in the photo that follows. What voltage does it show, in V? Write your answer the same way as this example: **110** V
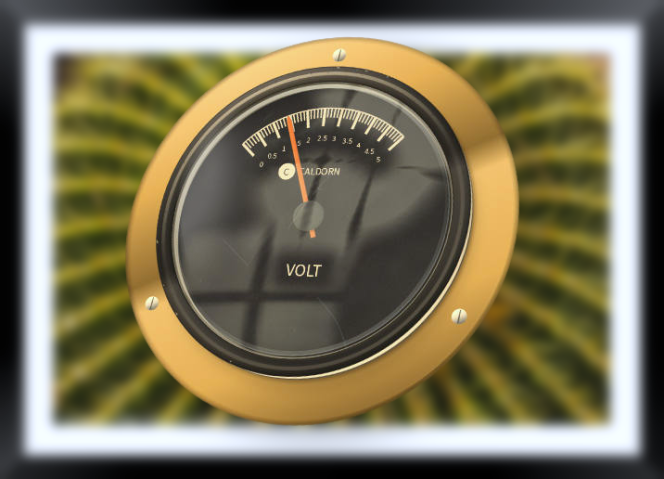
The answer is **1.5** V
